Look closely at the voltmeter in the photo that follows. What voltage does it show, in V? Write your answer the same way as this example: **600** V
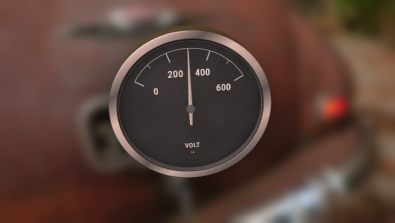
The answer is **300** V
